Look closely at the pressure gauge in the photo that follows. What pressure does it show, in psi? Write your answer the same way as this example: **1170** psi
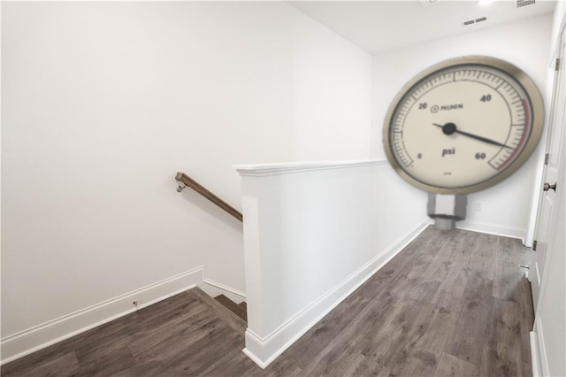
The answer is **55** psi
